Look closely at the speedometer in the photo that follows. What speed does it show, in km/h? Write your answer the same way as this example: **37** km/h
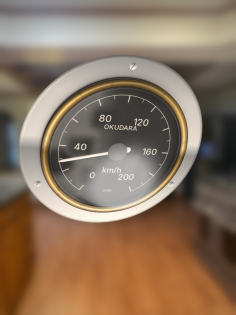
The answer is **30** km/h
